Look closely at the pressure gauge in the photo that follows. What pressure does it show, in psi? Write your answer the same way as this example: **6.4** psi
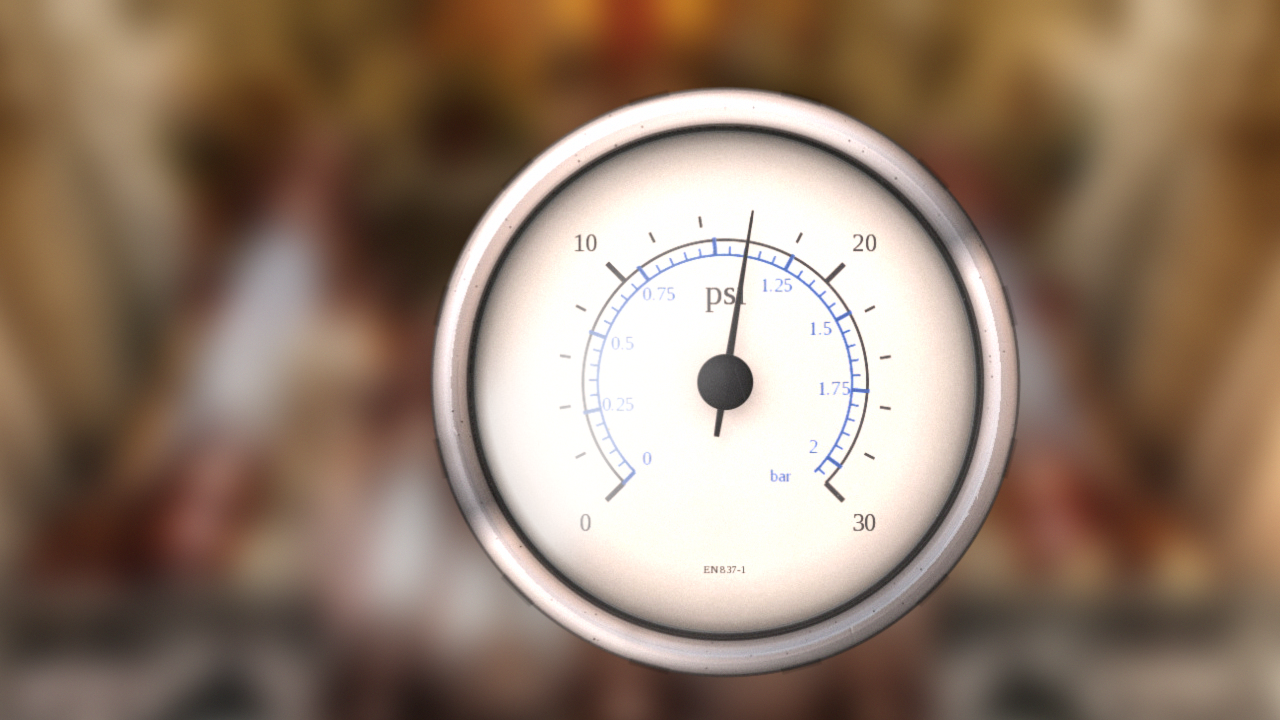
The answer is **16** psi
